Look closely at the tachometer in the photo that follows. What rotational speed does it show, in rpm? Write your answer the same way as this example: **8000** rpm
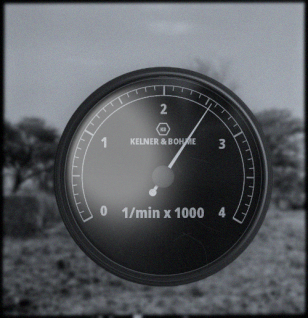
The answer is **2550** rpm
